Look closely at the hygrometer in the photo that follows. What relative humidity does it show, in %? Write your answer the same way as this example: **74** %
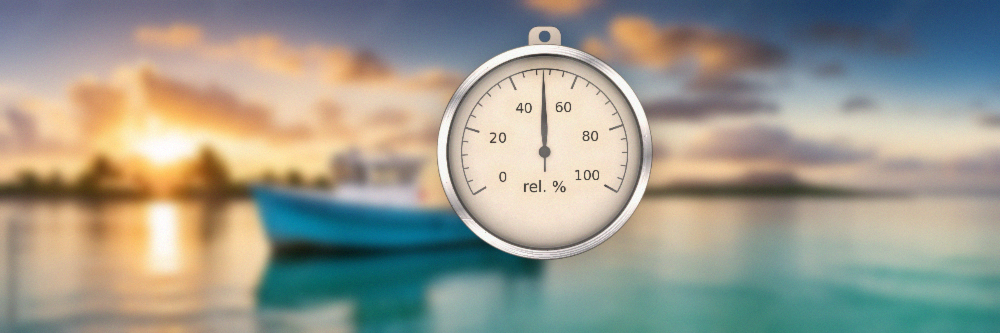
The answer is **50** %
